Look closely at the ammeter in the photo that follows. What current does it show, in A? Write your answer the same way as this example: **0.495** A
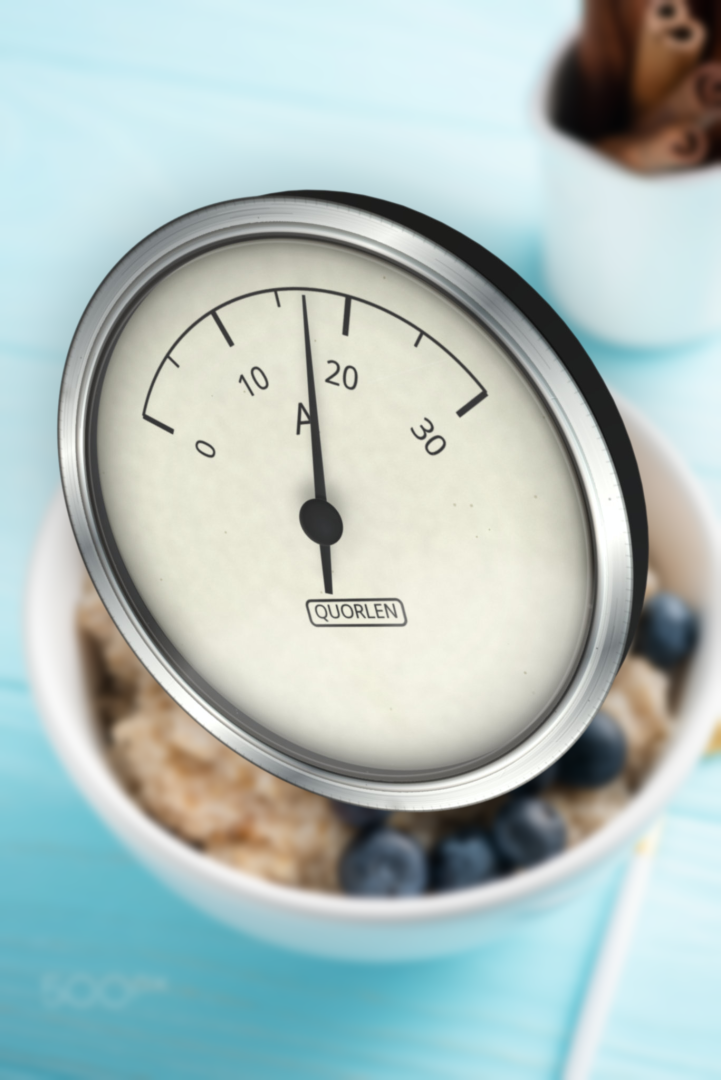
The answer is **17.5** A
